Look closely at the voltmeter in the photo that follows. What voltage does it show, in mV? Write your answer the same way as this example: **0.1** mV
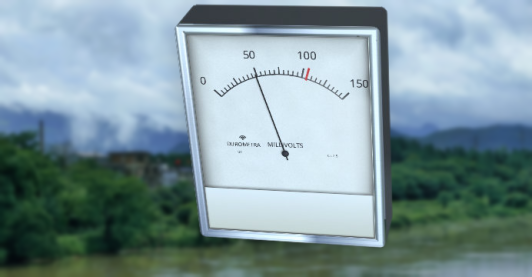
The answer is **50** mV
